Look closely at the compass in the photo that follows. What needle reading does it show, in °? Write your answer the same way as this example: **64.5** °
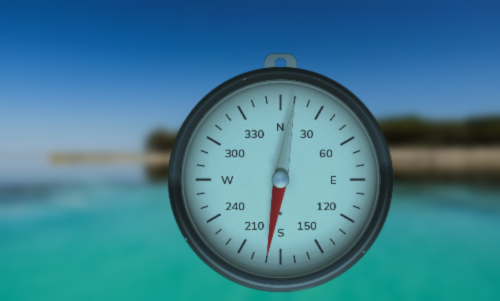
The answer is **190** °
